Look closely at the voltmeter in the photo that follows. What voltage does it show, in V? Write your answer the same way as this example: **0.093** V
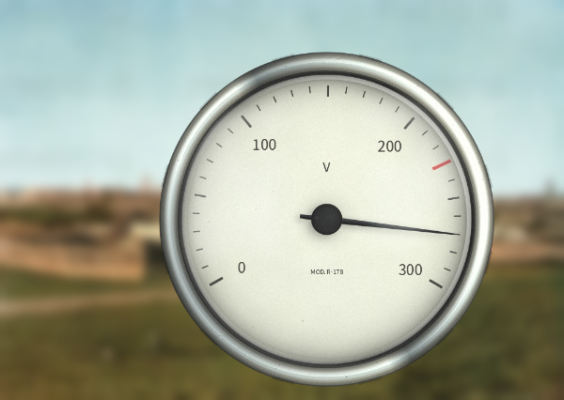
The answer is **270** V
